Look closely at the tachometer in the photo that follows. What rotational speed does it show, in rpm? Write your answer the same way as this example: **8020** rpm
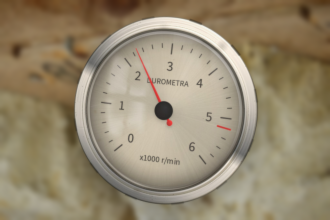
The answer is **2300** rpm
